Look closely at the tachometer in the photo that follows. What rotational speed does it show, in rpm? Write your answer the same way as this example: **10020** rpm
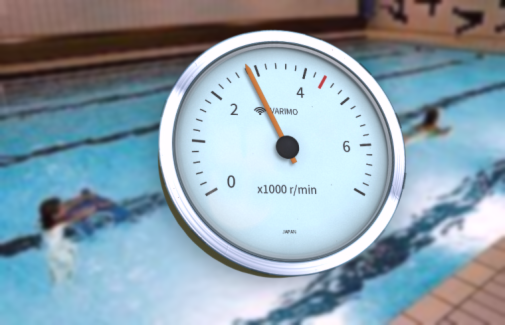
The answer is **2800** rpm
